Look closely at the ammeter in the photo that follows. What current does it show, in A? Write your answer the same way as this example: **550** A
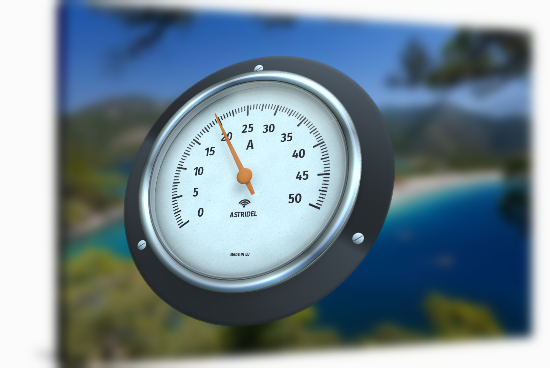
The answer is **20** A
